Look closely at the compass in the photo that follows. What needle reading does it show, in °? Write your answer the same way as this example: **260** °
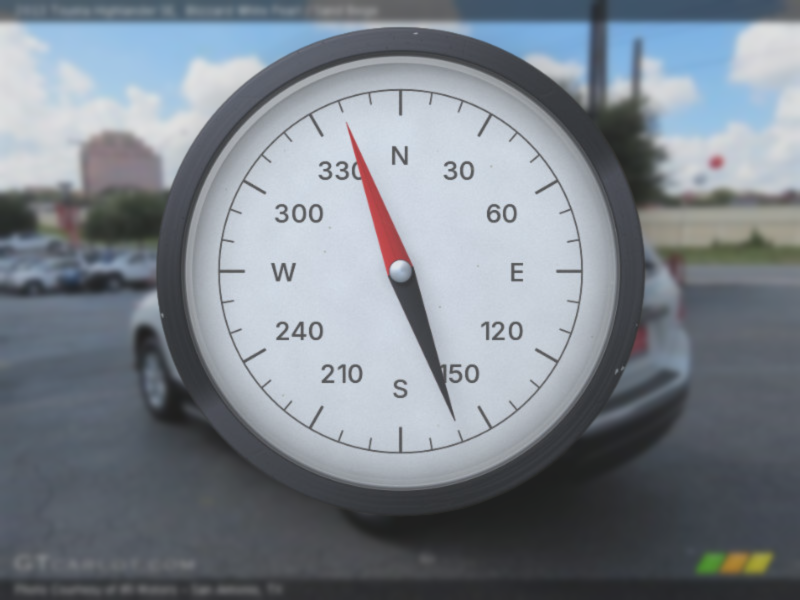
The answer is **340** °
